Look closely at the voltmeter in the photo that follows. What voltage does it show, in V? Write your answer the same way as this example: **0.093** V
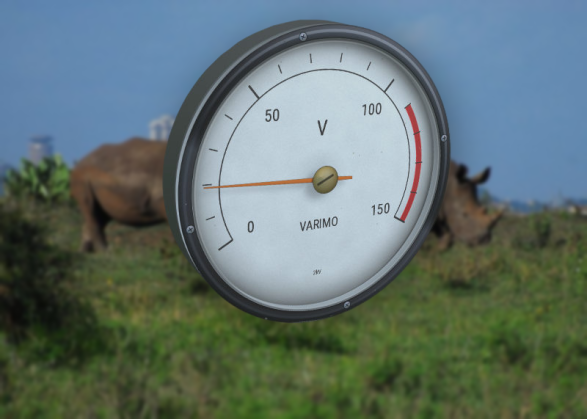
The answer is **20** V
